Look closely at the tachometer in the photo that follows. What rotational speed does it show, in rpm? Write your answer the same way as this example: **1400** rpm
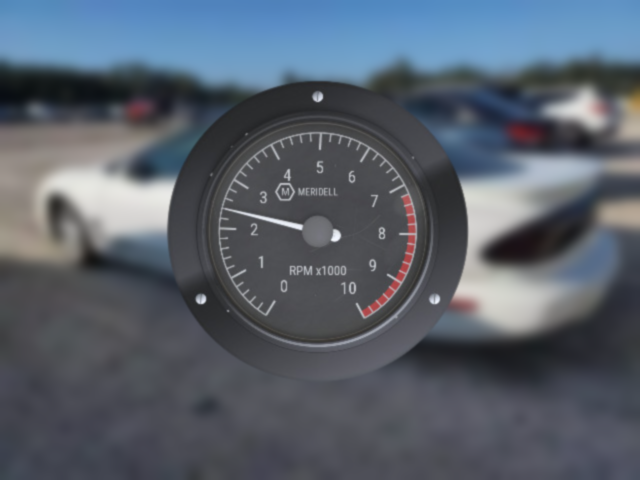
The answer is **2400** rpm
